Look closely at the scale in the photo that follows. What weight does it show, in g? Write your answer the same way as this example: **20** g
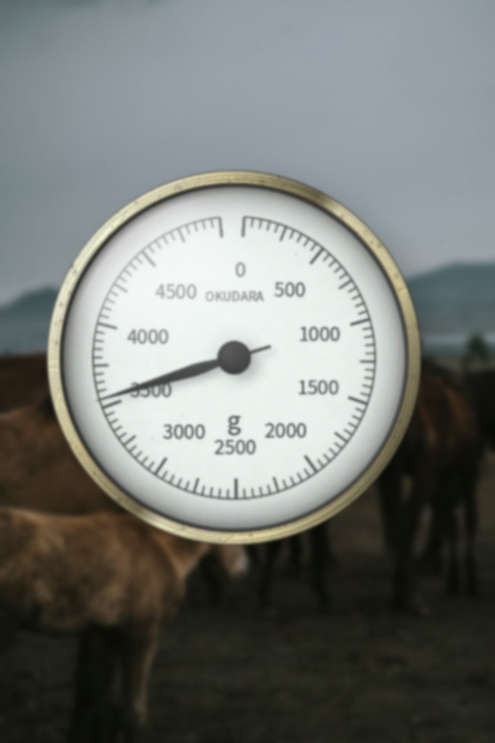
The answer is **3550** g
